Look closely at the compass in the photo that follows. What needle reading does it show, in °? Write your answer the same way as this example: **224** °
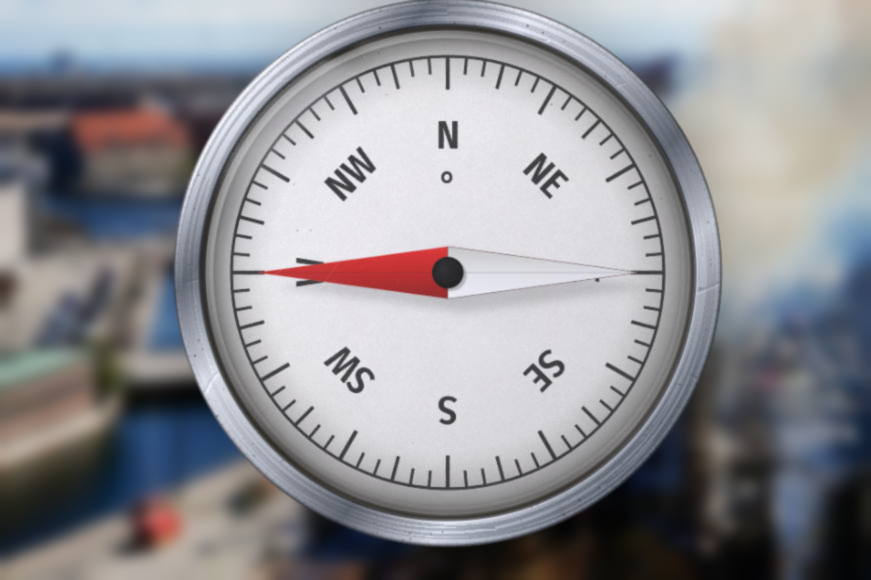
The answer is **270** °
